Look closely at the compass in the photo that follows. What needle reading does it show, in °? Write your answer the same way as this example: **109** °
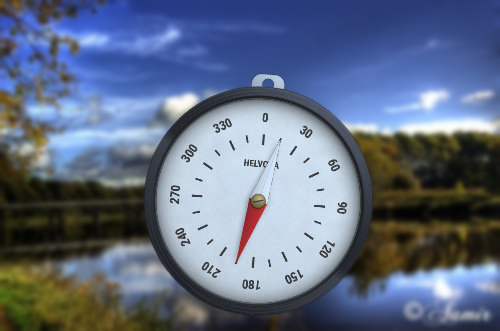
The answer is **195** °
